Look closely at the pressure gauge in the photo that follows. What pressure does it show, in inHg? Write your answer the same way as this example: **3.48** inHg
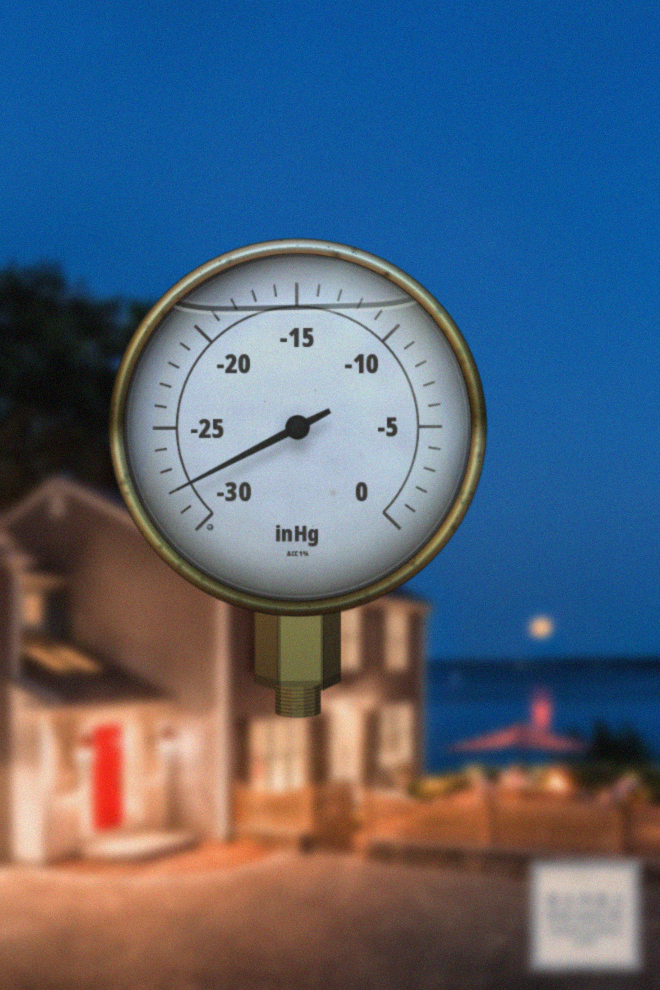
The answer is **-28** inHg
